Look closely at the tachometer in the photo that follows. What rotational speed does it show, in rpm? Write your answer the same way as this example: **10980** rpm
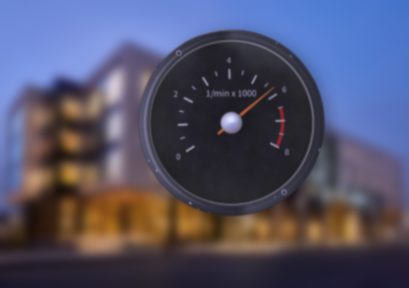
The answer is **5750** rpm
